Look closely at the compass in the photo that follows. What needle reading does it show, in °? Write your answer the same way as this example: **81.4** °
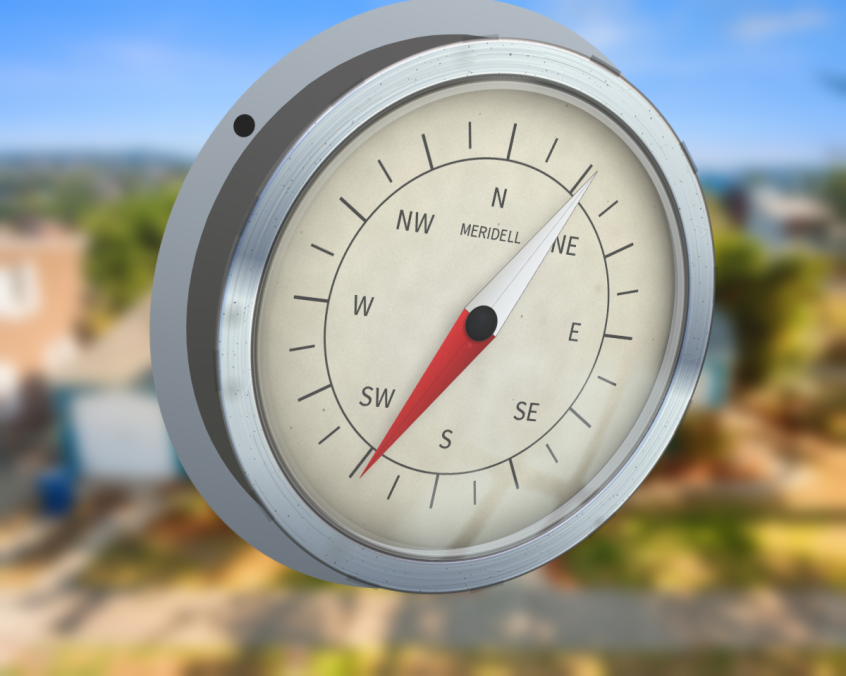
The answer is **210** °
